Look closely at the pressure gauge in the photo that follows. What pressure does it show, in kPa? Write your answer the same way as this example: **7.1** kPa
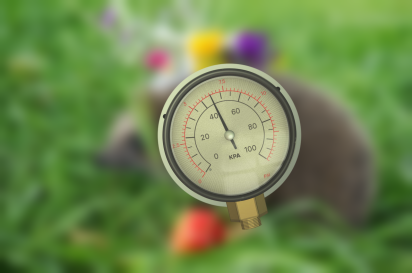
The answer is **45** kPa
